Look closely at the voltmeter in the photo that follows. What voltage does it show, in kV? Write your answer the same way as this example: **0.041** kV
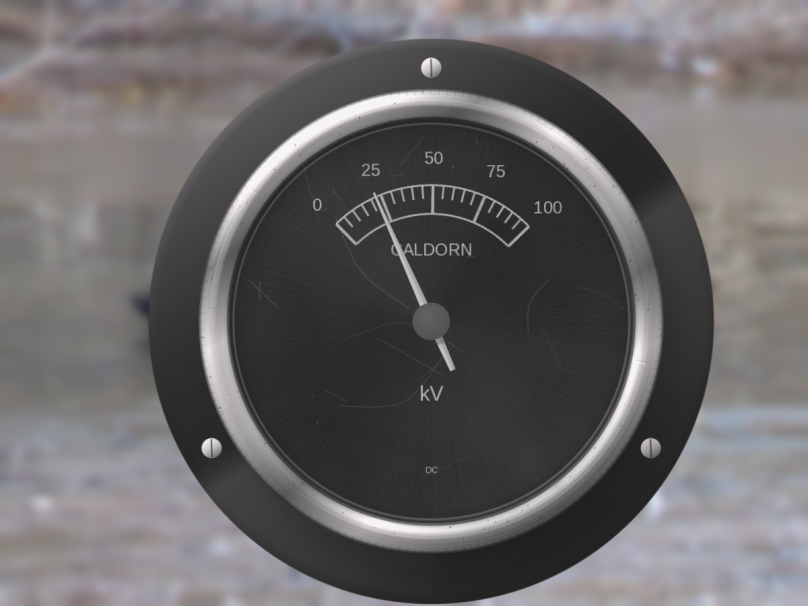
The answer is **22.5** kV
